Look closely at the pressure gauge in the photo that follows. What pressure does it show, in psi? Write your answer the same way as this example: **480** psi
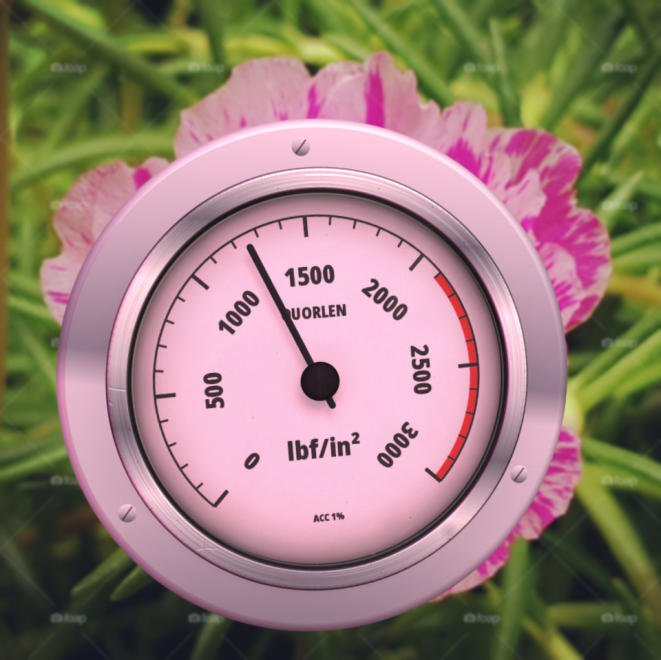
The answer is **1250** psi
